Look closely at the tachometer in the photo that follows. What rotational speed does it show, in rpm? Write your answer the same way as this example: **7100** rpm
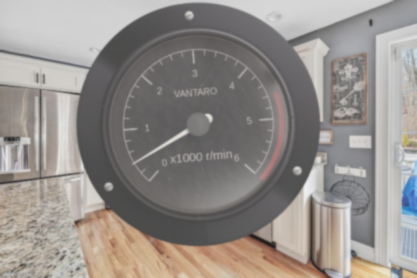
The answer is **400** rpm
